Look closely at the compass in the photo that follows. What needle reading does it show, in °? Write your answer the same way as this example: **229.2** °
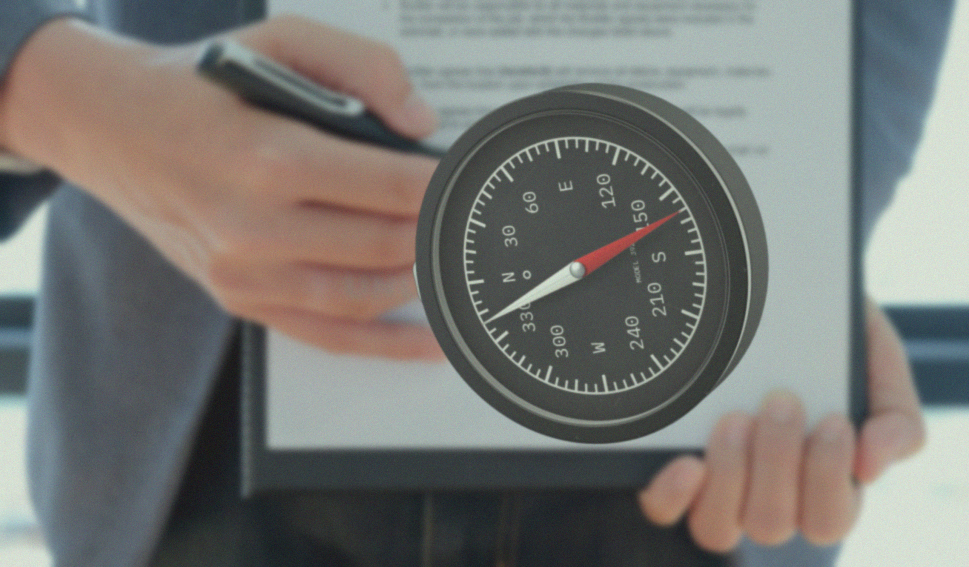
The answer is **160** °
